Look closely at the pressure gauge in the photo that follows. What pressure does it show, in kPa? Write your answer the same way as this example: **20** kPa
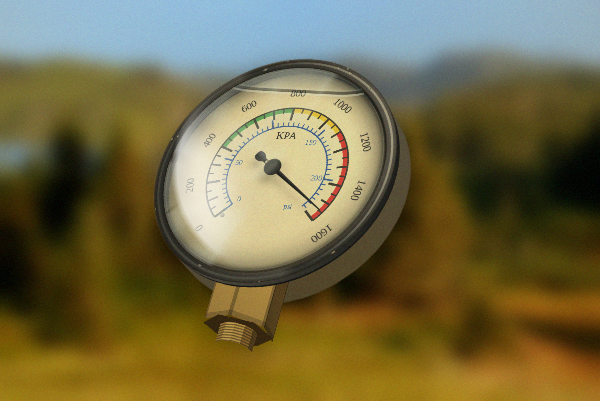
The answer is **1550** kPa
